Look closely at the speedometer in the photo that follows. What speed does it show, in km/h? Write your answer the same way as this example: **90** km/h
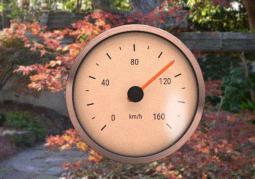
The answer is **110** km/h
